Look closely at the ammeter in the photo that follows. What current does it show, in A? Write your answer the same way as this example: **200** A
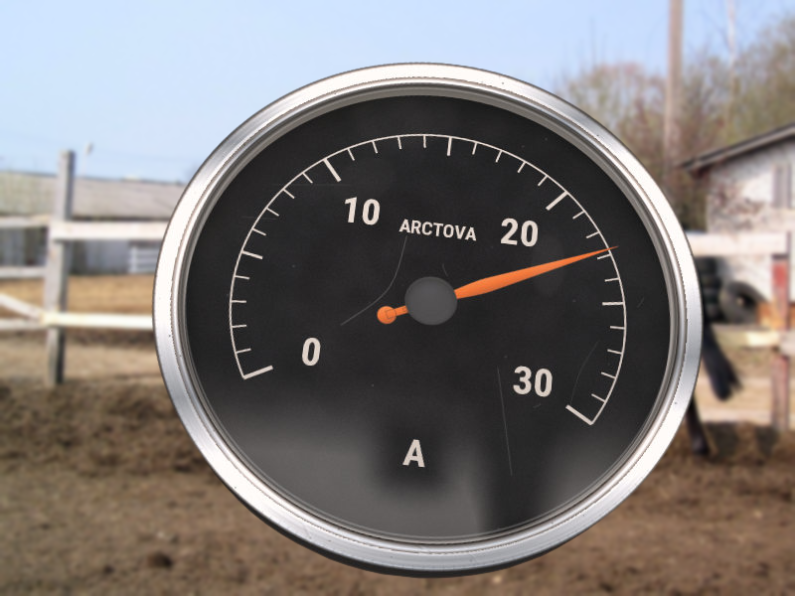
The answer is **23** A
